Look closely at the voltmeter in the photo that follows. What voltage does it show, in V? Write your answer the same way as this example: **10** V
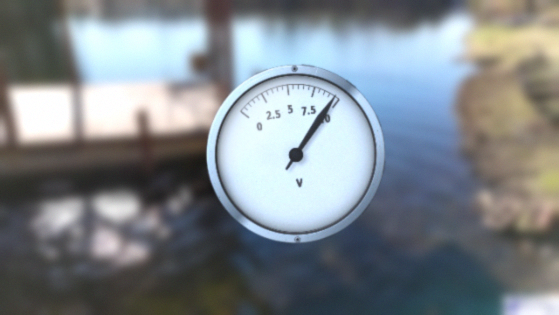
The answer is **9.5** V
